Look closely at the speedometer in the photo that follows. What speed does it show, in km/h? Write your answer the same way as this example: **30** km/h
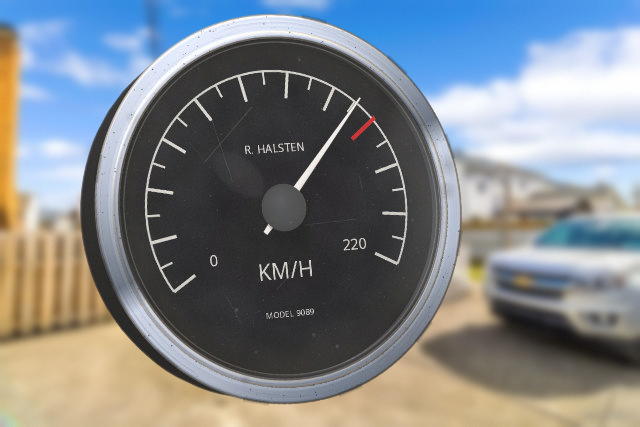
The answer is **150** km/h
